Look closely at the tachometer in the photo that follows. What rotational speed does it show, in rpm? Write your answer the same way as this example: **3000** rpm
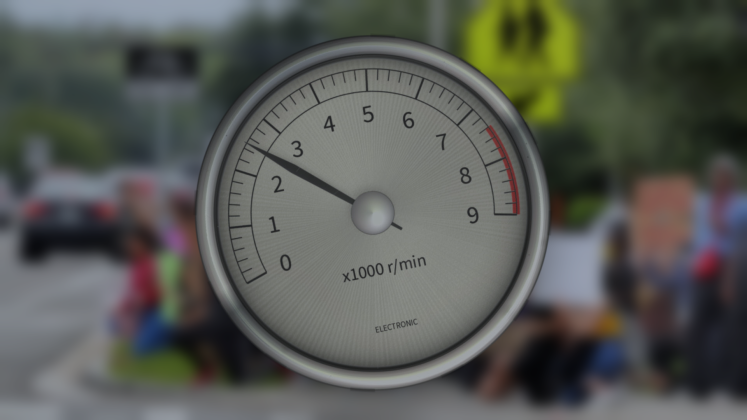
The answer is **2500** rpm
